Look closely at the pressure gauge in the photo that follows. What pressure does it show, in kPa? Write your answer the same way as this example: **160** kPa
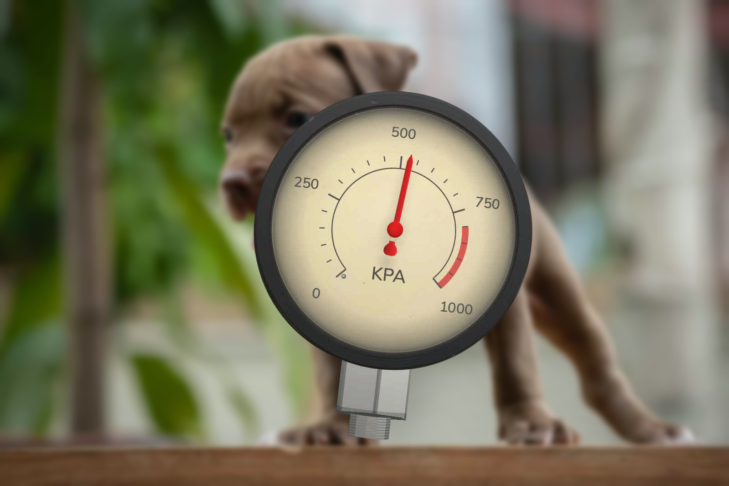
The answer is **525** kPa
